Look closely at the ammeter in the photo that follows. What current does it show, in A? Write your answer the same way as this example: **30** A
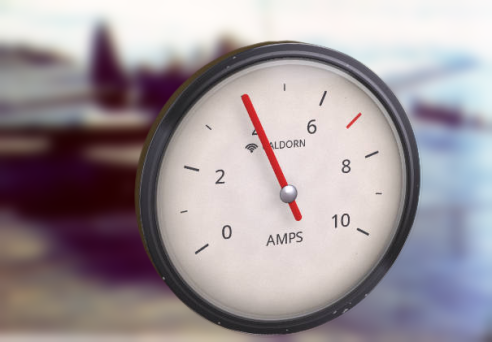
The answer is **4** A
